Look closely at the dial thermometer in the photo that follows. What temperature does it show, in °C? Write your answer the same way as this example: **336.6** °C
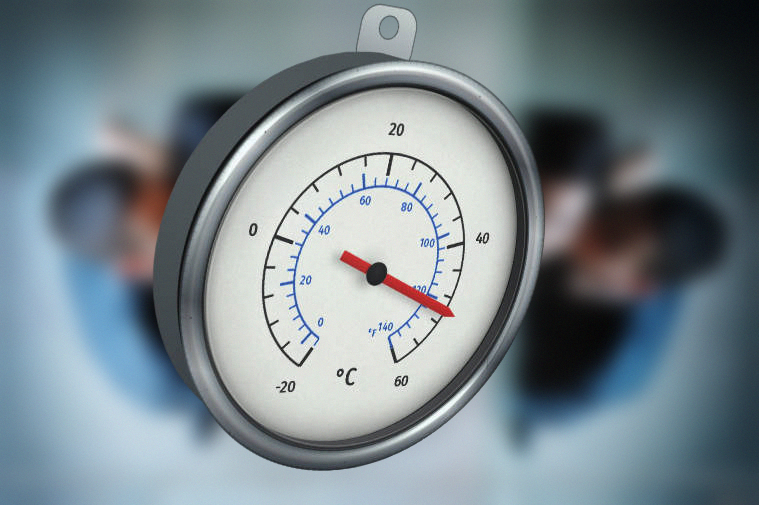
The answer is **50** °C
